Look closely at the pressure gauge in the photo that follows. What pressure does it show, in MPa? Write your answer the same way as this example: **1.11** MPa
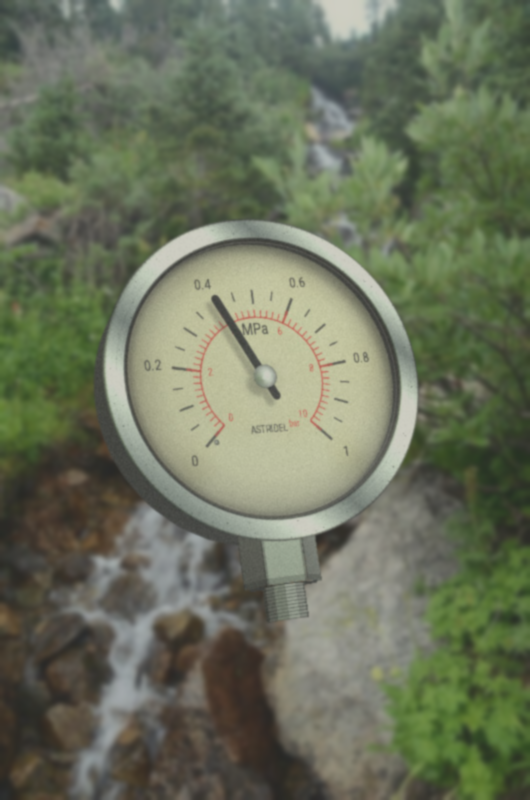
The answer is **0.4** MPa
